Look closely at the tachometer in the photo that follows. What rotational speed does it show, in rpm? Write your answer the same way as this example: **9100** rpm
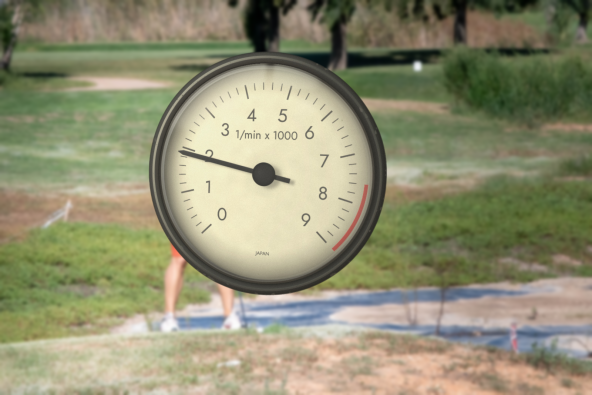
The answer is **1900** rpm
